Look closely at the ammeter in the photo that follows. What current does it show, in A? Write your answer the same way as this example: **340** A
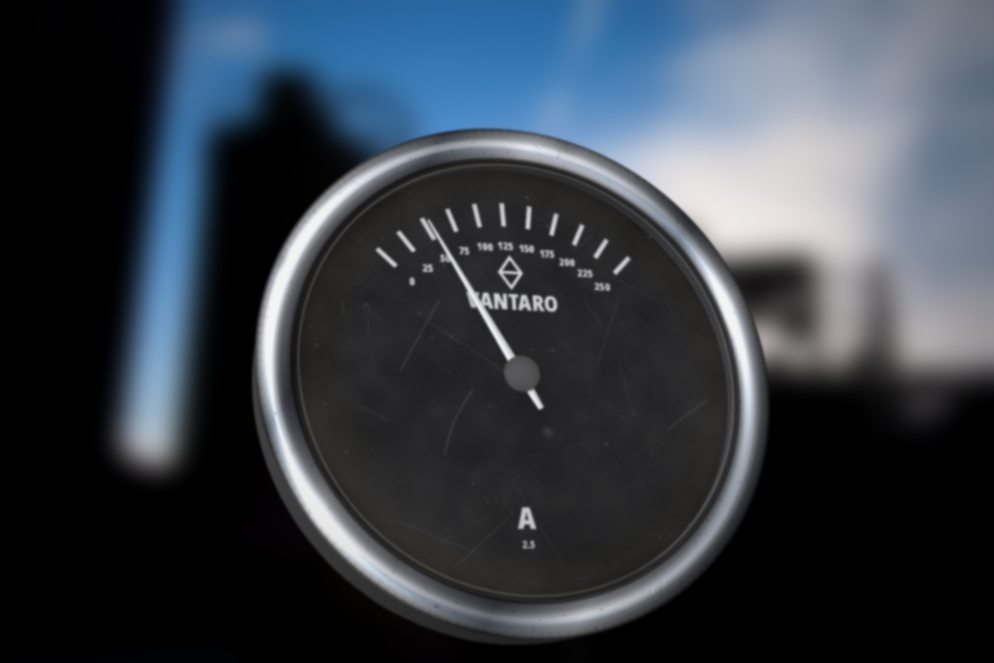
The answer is **50** A
